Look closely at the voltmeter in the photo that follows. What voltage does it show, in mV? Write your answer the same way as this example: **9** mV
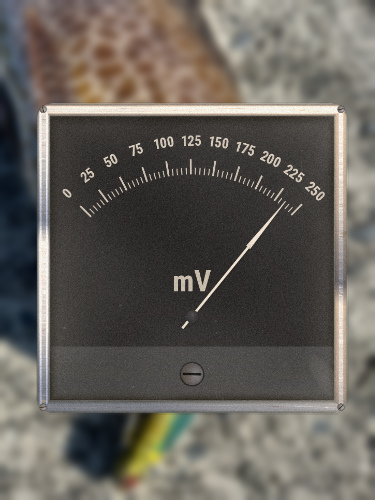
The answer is **235** mV
